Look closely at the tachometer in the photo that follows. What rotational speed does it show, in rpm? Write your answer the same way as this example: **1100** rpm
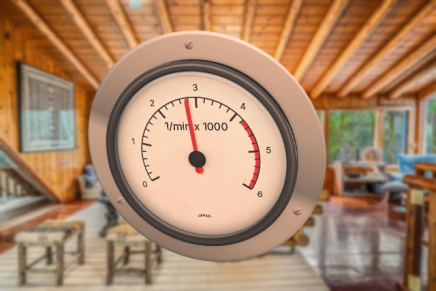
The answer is **2800** rpm
